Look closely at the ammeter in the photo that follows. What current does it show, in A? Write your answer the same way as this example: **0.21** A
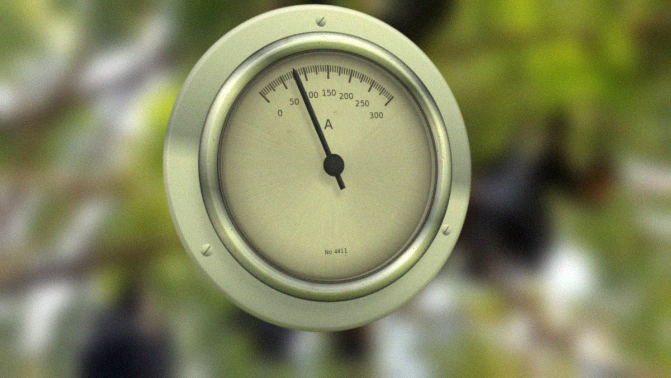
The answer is **75** A
